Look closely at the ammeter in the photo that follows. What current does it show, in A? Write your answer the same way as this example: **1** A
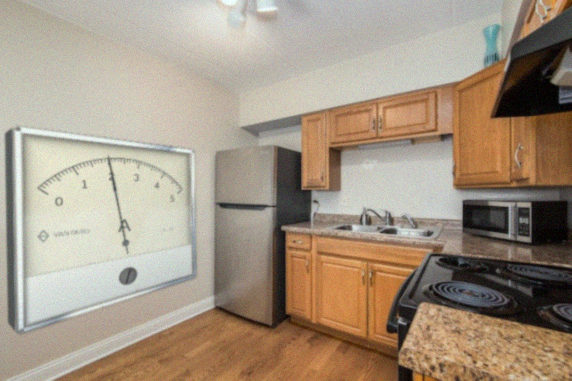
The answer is **2** A
